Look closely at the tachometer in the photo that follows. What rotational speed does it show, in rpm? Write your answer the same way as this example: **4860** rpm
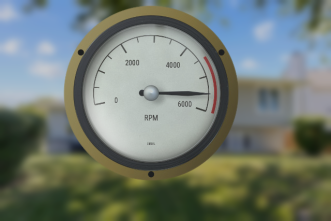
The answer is **5500** rpm
